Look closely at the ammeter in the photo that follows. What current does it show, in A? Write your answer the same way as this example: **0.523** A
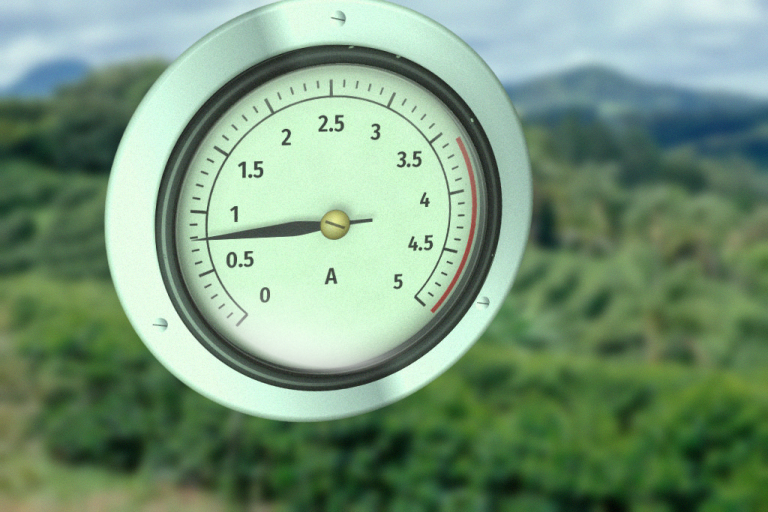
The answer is **0.8** A
